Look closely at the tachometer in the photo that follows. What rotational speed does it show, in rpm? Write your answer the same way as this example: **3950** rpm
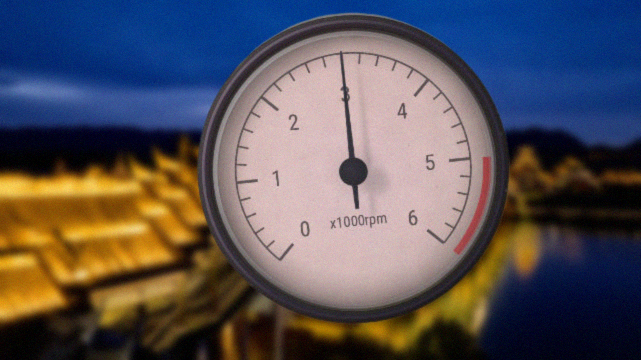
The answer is **3000** rpm
